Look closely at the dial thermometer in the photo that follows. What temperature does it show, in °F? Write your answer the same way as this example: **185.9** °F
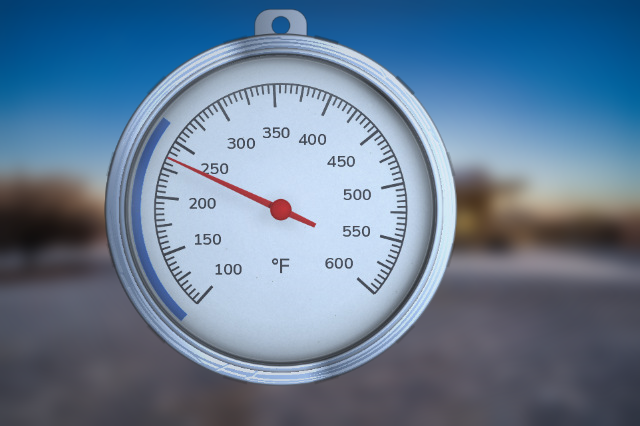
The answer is **235** °F
